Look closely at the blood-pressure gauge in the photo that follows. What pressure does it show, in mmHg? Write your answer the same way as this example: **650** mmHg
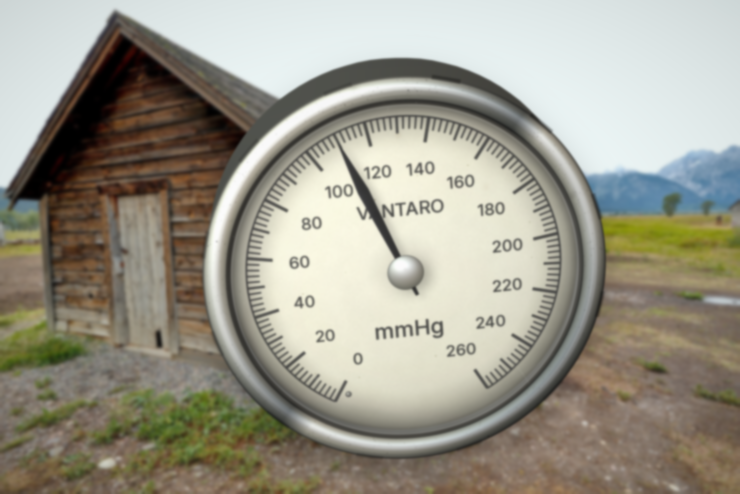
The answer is **110** mmHg
